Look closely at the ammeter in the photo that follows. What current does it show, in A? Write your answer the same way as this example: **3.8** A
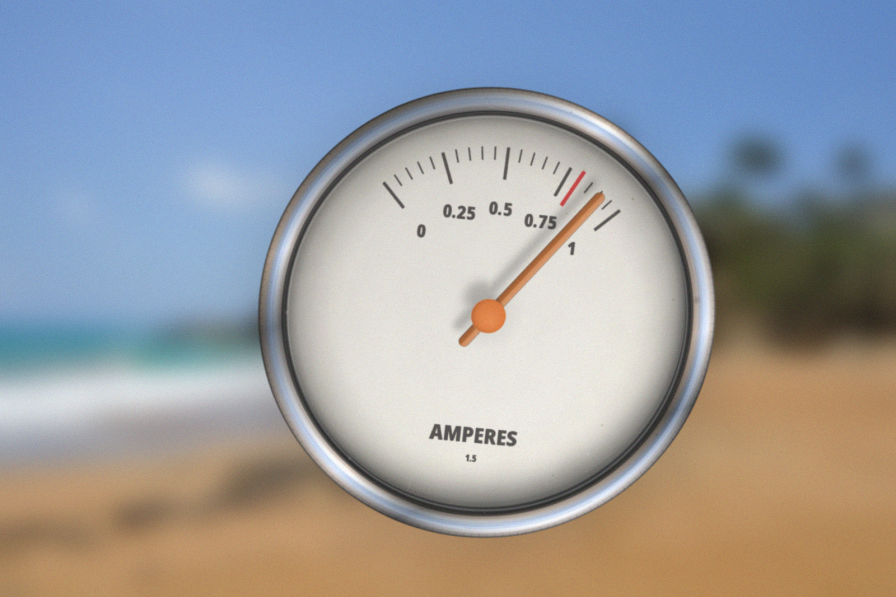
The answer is **0.9** A
